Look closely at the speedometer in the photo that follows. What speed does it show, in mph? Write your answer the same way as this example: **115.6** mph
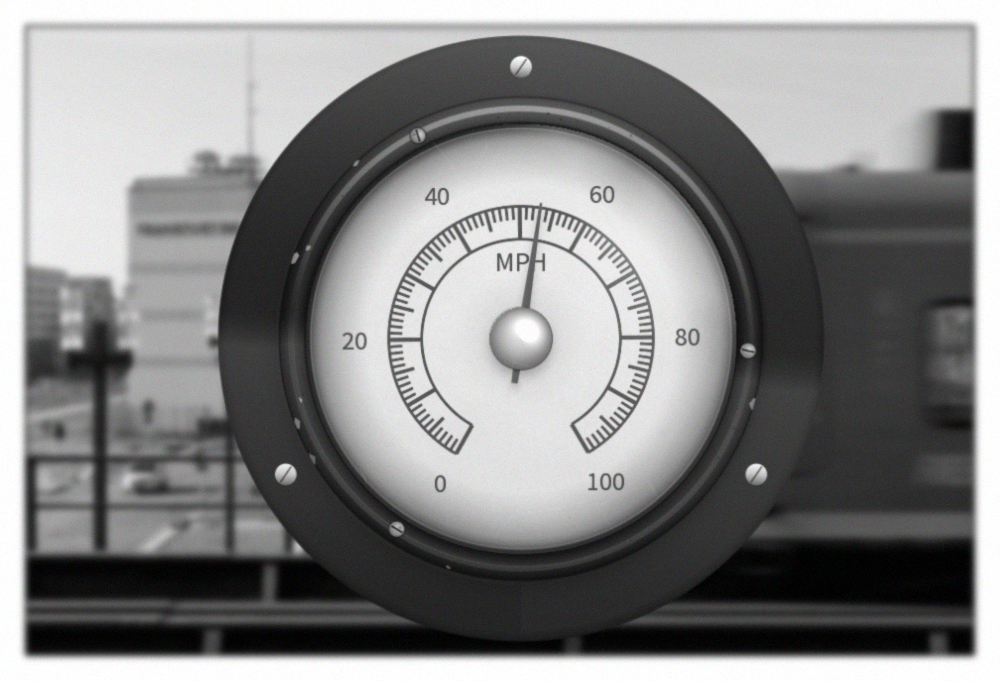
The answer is **53** mph
